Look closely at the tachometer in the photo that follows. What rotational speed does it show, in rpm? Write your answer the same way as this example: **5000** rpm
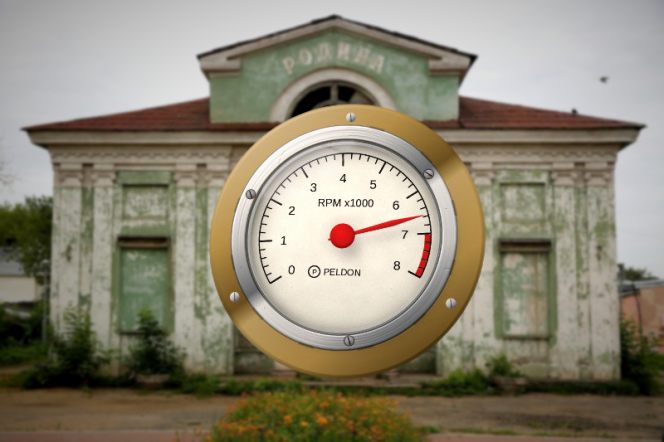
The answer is **6600** rpm
